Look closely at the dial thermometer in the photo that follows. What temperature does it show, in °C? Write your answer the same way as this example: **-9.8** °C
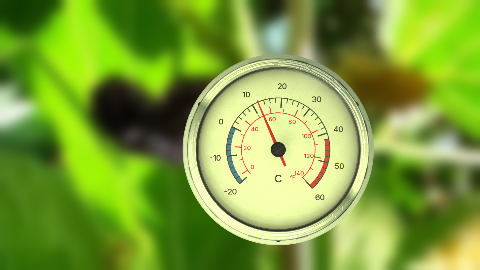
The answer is **12** °C
